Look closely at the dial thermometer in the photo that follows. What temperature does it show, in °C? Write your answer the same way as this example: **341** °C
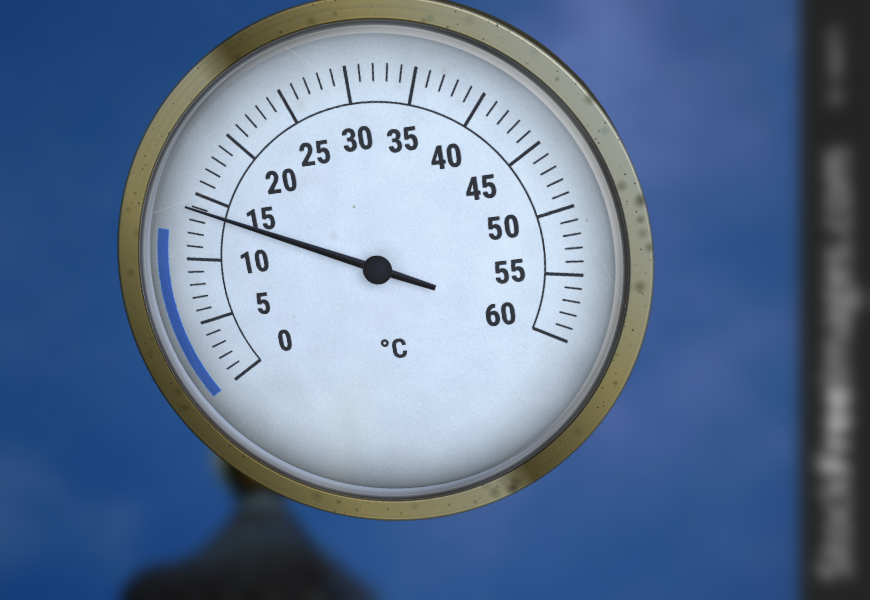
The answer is **14** °C
